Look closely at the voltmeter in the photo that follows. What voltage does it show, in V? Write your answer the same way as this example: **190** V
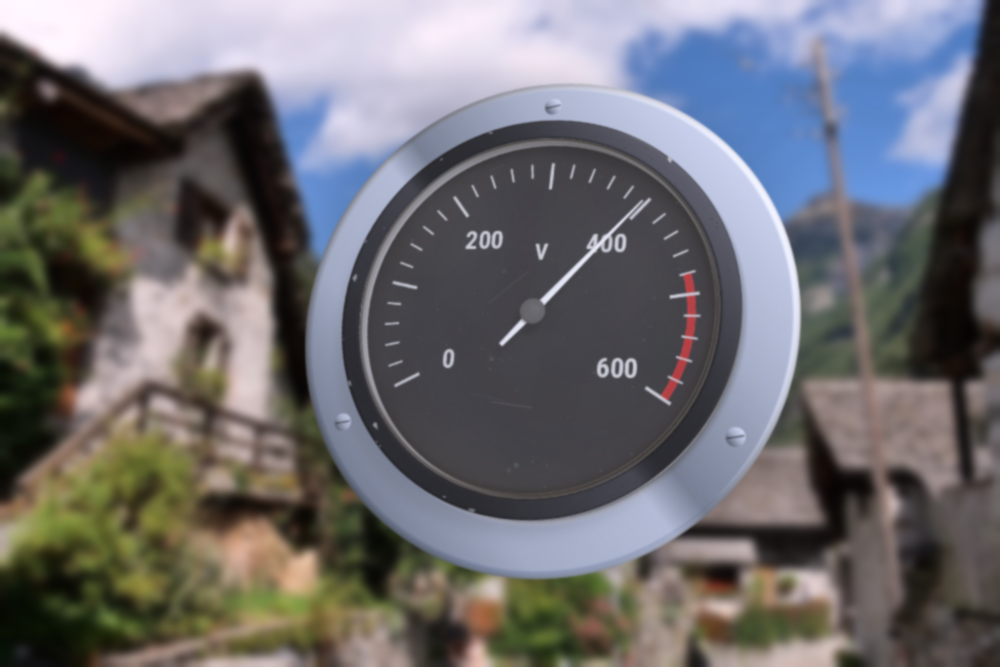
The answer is **400** V
